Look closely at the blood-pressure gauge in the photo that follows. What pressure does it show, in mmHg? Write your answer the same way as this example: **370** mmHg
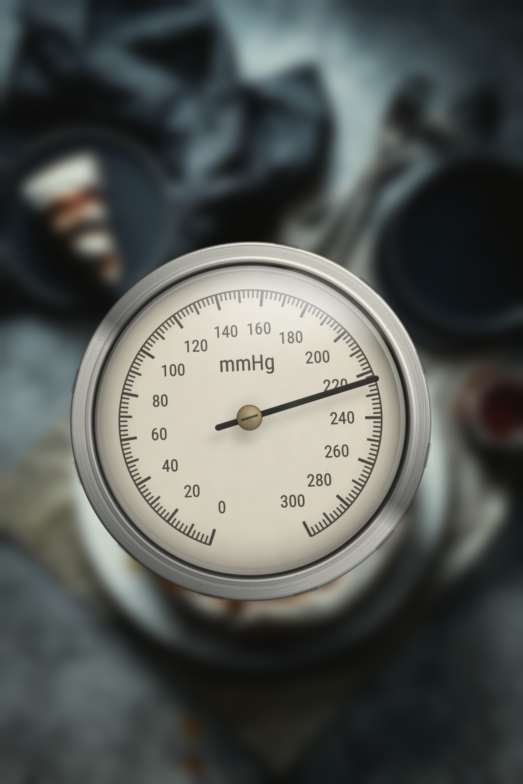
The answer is **224** mmHg
